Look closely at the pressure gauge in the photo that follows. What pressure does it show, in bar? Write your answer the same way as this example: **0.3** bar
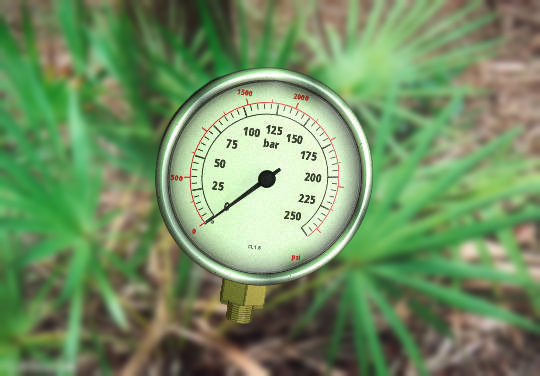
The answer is **0** bar
